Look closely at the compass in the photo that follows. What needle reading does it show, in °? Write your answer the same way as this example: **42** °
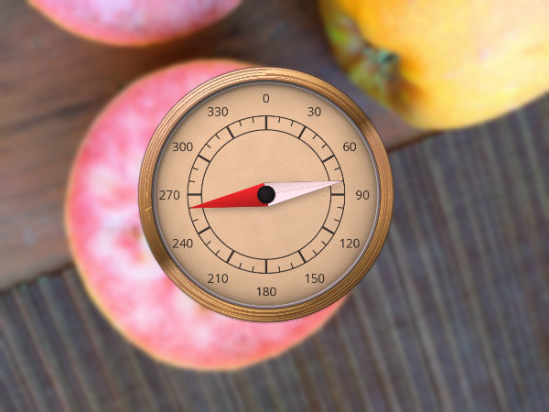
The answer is **260** °
